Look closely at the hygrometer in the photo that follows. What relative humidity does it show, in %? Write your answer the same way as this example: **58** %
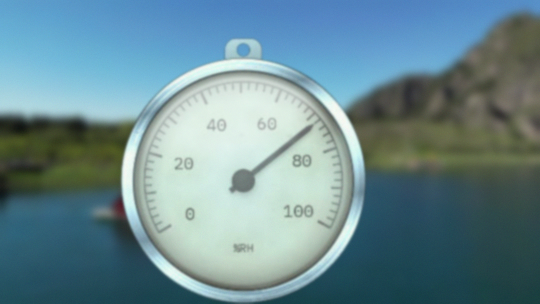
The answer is **72** %
